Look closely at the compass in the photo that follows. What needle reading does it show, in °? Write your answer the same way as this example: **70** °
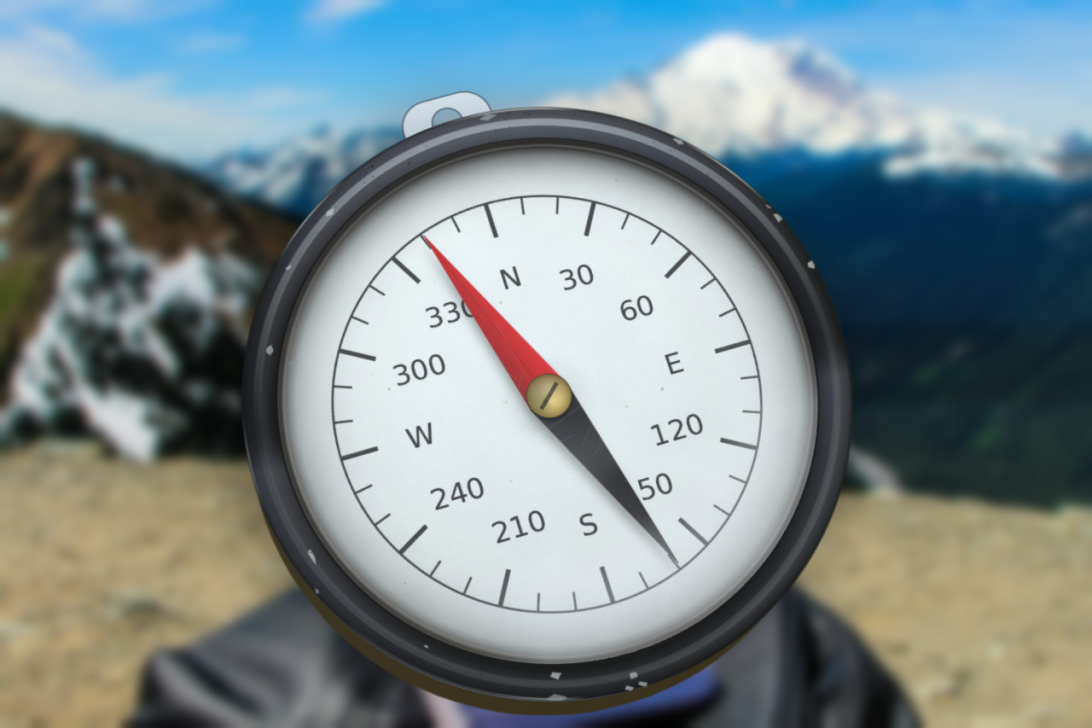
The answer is **340** °
